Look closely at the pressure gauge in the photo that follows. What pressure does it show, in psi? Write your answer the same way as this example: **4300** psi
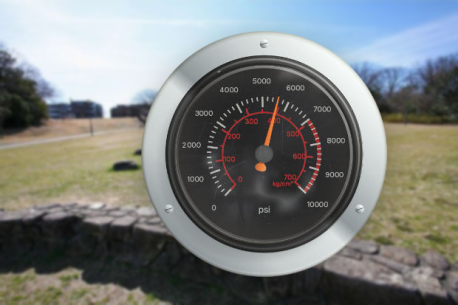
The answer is **5600** psi
